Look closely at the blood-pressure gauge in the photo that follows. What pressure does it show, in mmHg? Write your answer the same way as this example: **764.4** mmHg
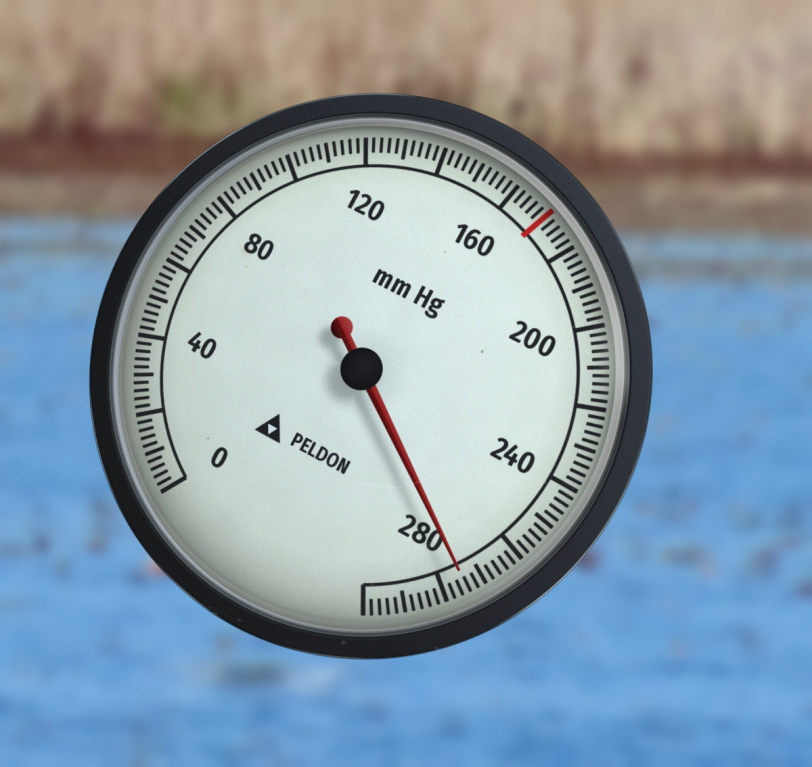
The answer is **274** mmHg
